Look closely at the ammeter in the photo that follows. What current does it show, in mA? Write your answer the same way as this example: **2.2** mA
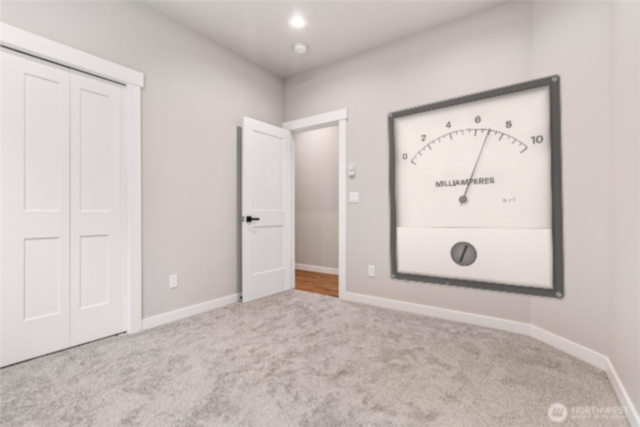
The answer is **7** mA
